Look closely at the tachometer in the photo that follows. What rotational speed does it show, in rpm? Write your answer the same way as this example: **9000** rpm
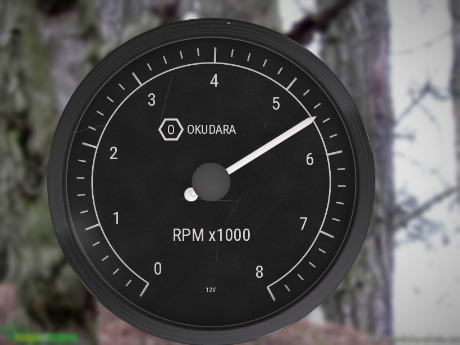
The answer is **5500** rpm
